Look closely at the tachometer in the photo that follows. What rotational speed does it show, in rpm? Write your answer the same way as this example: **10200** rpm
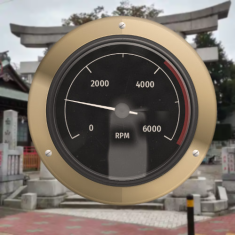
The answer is **1000** rpm
